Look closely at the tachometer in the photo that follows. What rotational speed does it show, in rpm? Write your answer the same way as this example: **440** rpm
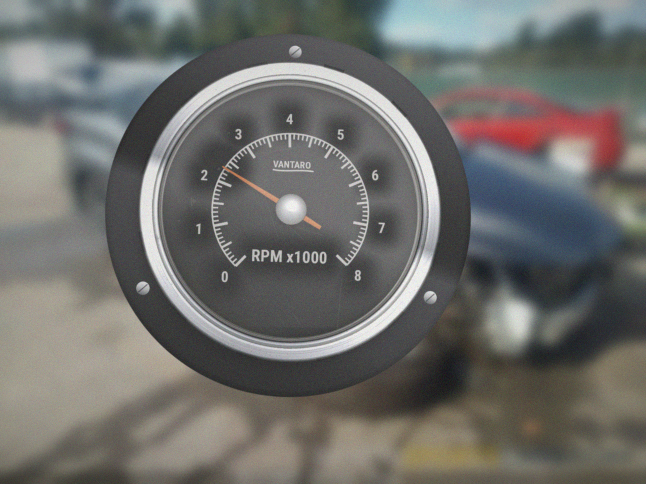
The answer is **2300** rpm
